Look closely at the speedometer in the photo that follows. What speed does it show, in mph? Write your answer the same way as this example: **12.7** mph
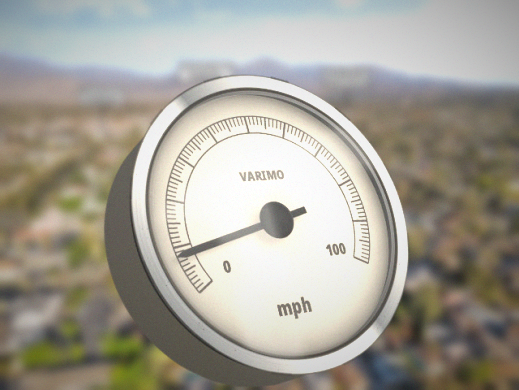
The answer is **8** mph
